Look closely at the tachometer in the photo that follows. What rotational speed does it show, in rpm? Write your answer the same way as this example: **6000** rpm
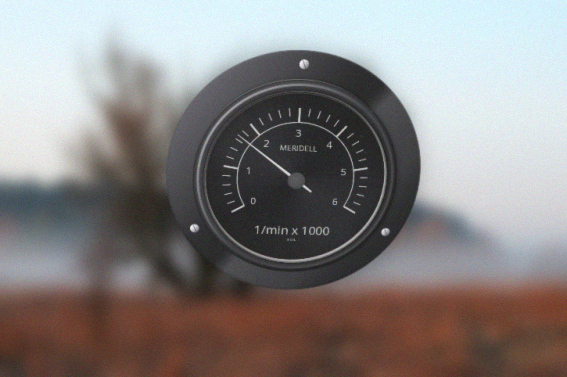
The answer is **1700** rpm
